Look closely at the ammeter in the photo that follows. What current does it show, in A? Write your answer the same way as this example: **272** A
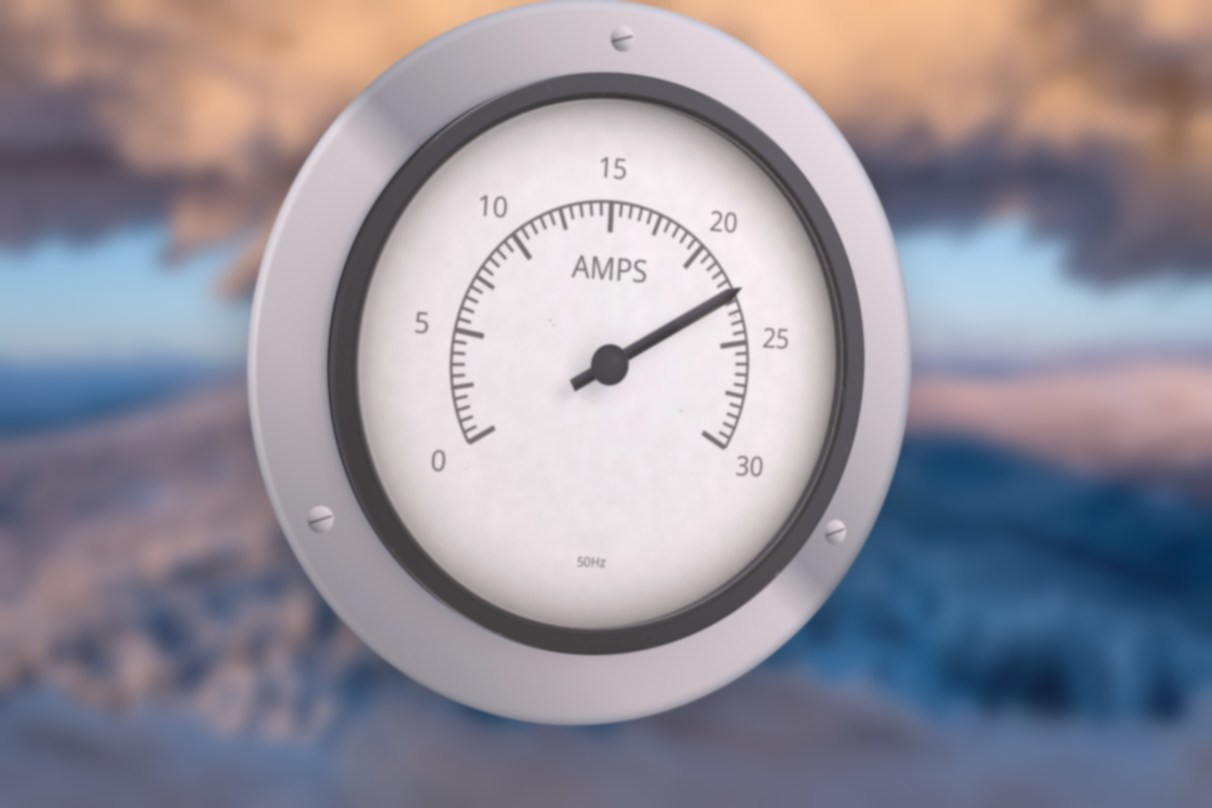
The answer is **22.5** A
